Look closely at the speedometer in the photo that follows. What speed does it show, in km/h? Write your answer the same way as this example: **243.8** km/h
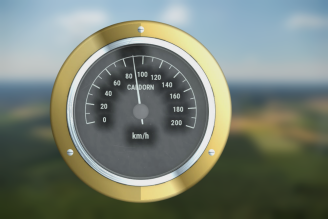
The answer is **90** km/h
